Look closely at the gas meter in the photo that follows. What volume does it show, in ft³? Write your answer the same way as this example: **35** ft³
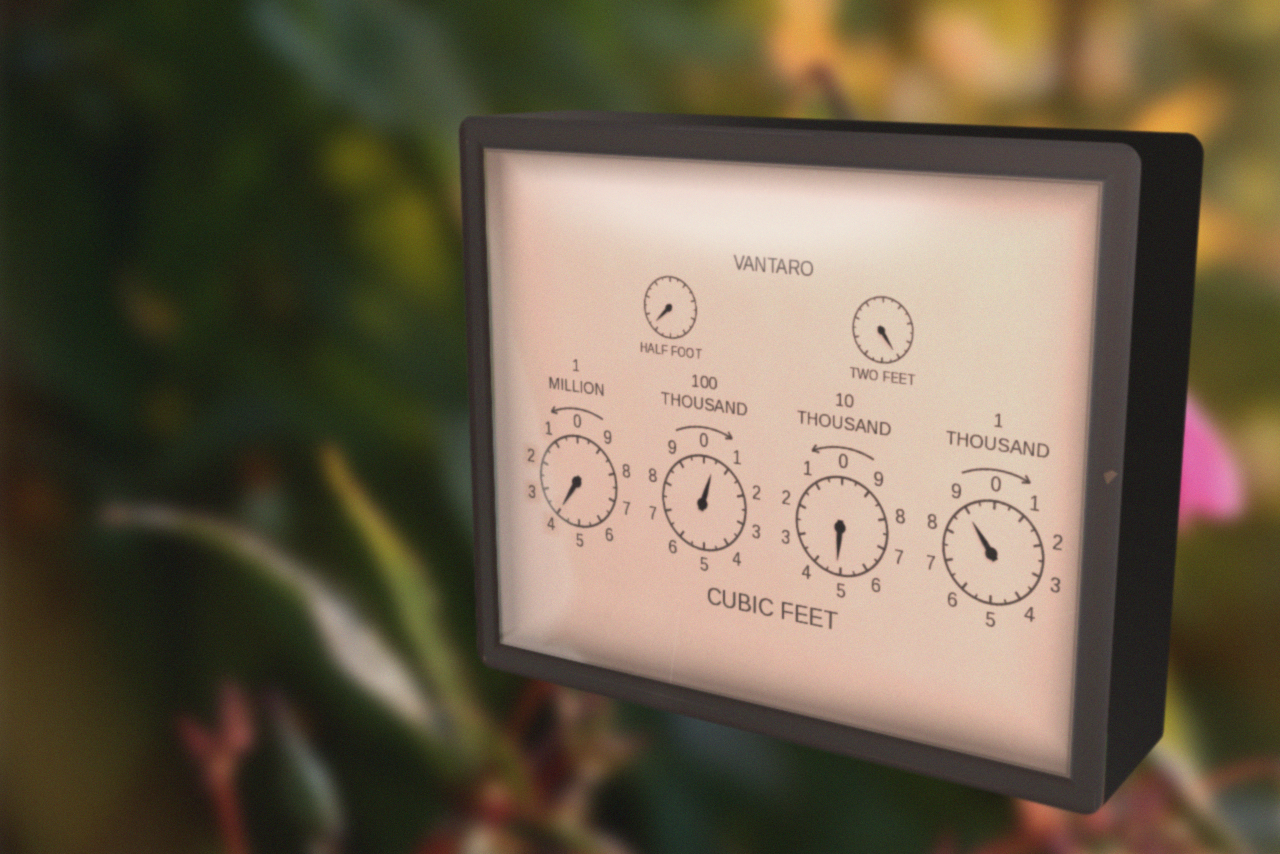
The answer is **404900** ft³
